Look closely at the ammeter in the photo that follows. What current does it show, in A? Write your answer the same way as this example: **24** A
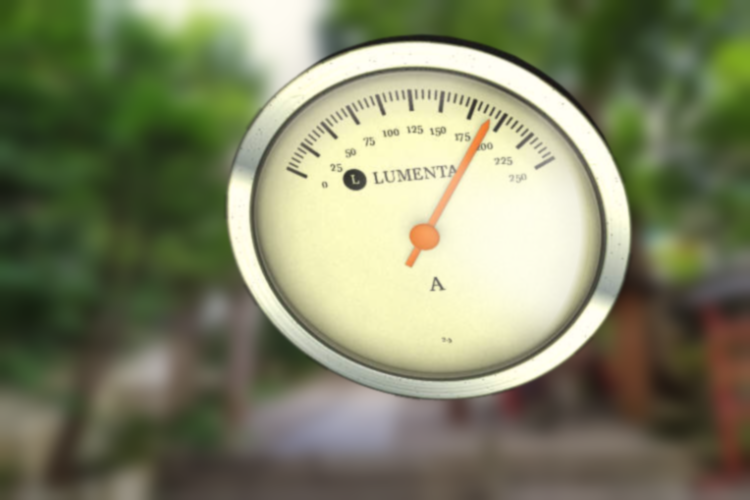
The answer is **190** A
